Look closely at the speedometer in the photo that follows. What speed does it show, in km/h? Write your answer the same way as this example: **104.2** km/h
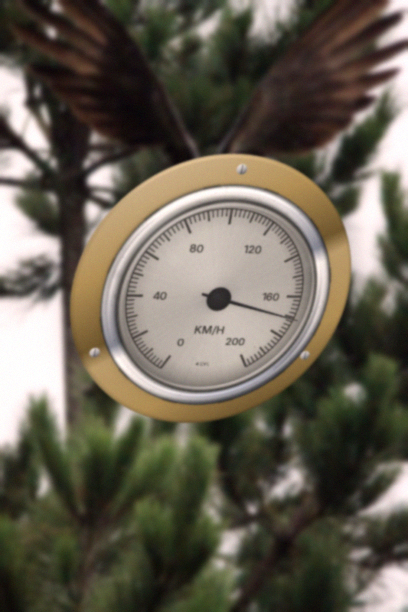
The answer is **170** km/h
